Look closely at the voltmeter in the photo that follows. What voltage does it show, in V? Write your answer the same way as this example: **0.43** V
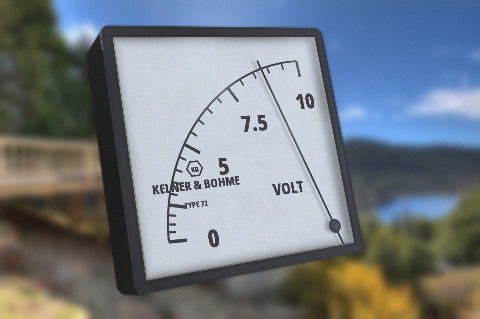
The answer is **8.75** V
